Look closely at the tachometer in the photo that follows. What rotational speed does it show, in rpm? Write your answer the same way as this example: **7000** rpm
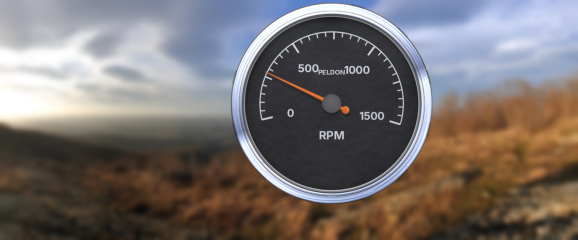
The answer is **275** rpm
